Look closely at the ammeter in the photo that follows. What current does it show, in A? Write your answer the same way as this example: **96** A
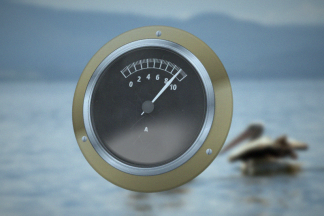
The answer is **9** A
